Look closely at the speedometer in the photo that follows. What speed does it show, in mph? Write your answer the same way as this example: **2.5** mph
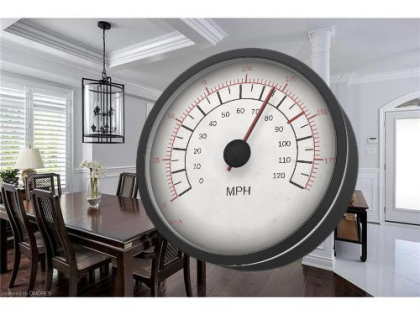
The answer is **75** mph
